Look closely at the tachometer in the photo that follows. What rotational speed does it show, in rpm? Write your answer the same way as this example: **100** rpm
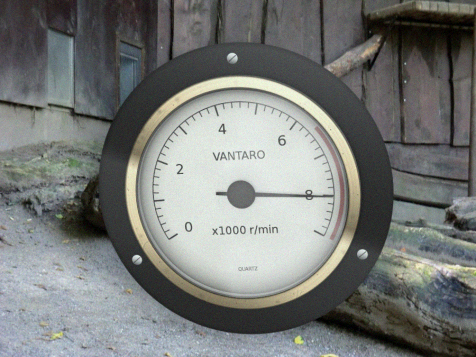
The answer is **8000** rpm
